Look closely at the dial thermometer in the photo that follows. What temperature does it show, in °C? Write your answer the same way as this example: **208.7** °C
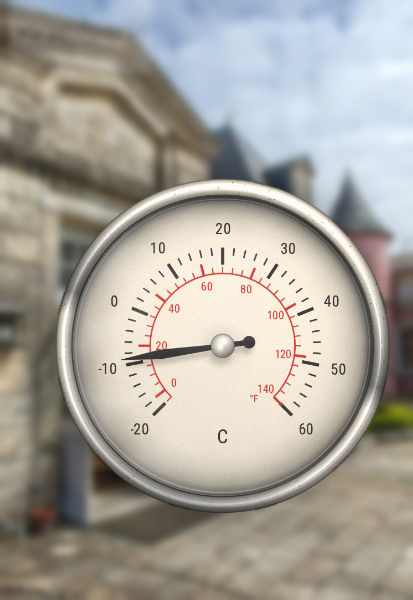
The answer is **-9** °C
